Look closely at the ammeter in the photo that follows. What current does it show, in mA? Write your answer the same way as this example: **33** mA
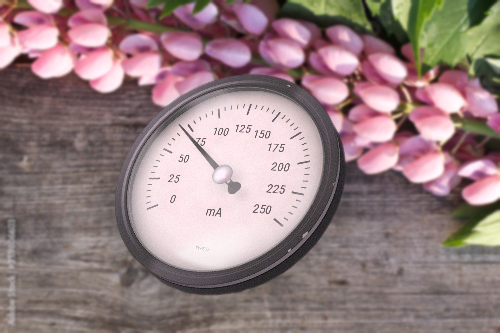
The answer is **70** mA
